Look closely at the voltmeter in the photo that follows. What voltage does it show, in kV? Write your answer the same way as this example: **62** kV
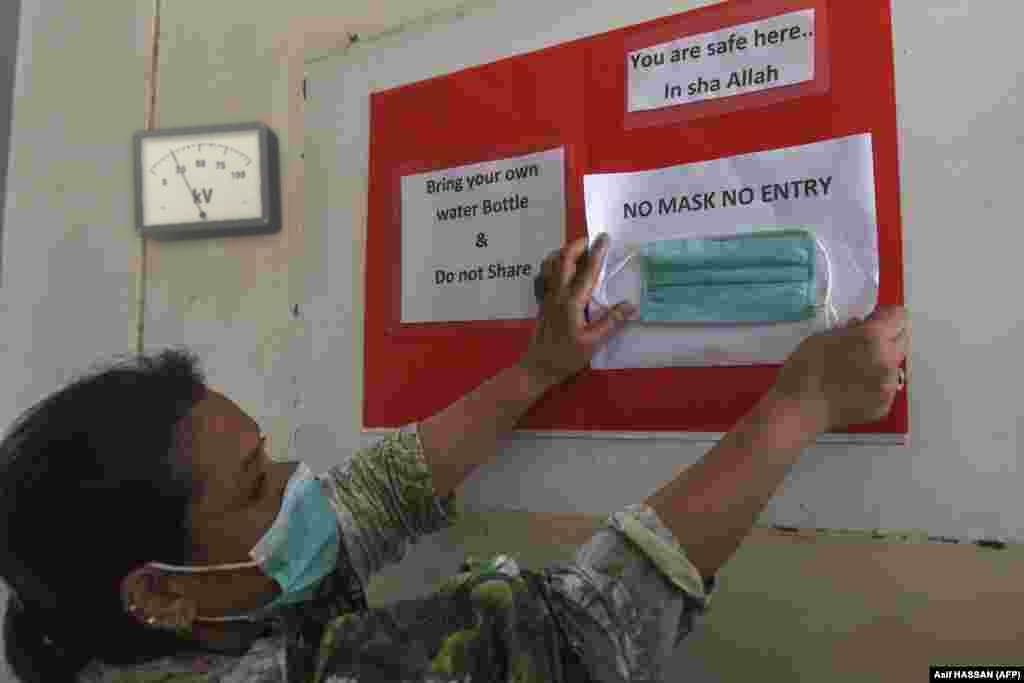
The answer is **25** kV
